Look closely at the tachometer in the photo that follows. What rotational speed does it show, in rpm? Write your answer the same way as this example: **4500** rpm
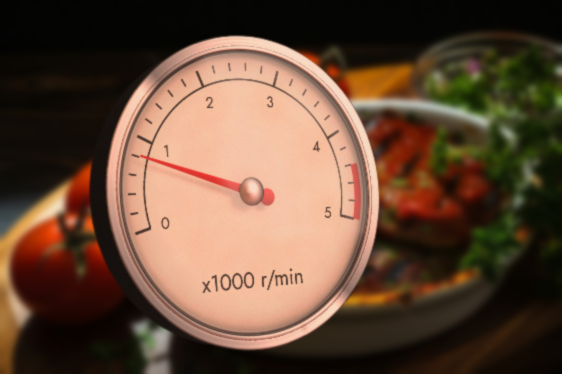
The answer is **800** rpm
